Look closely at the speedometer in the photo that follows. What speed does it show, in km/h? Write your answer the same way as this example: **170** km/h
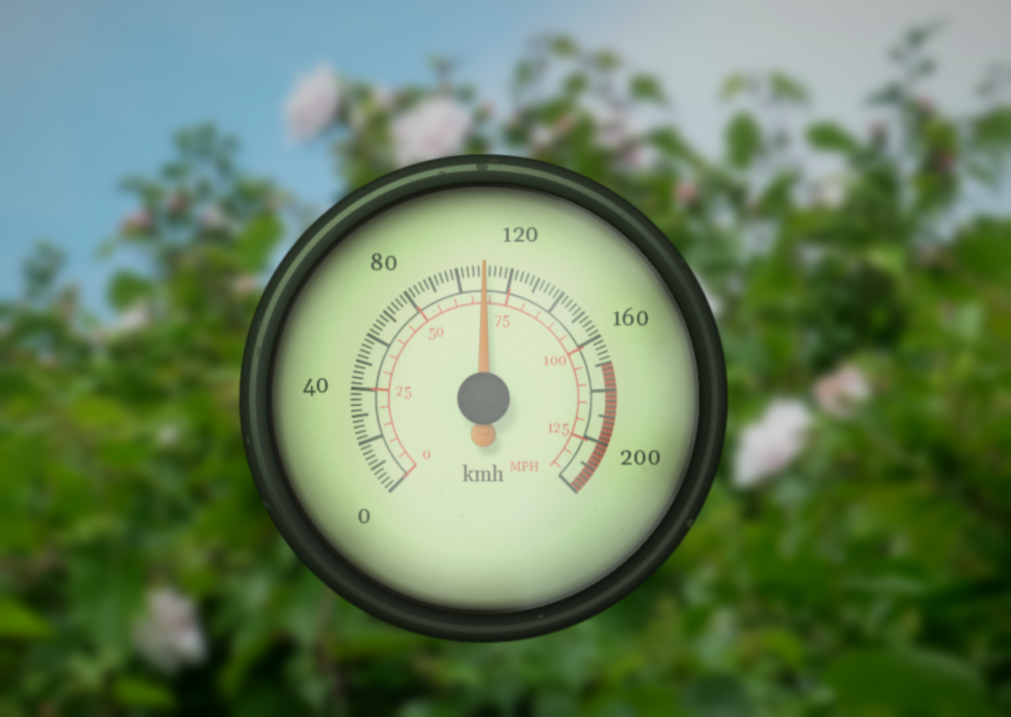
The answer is **110** km/h
